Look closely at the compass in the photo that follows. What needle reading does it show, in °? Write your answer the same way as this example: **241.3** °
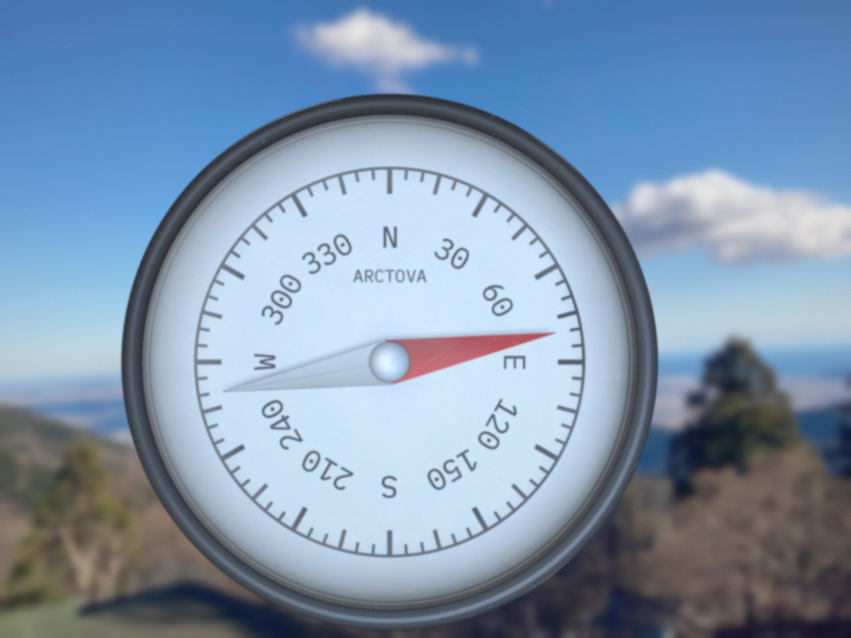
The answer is **80** °
